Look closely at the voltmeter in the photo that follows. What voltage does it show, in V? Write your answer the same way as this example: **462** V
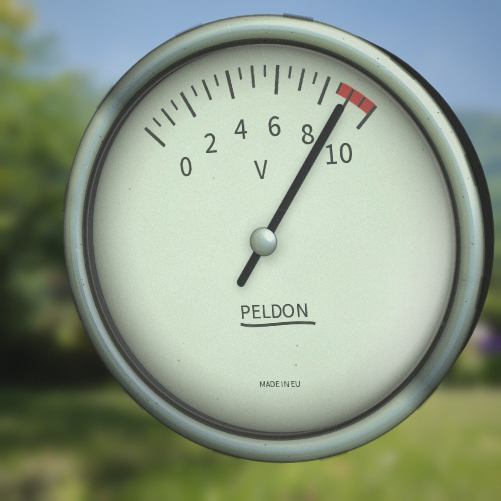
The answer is **9** V
